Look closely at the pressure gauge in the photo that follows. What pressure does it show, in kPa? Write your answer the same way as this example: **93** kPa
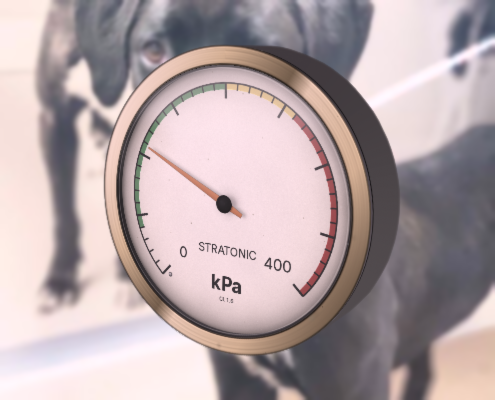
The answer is **110** kPa
